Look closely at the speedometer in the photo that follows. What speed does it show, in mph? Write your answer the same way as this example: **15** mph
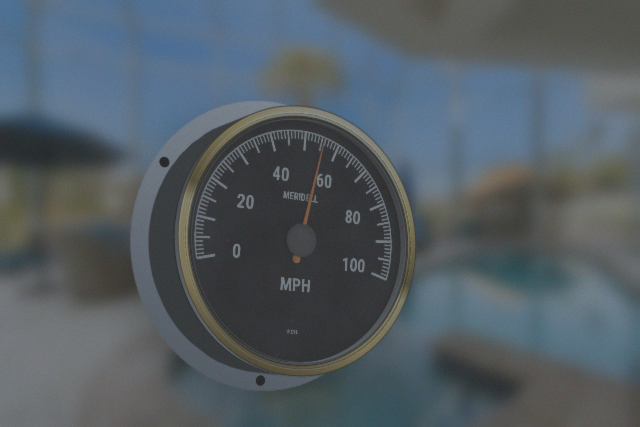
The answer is **55** mph
